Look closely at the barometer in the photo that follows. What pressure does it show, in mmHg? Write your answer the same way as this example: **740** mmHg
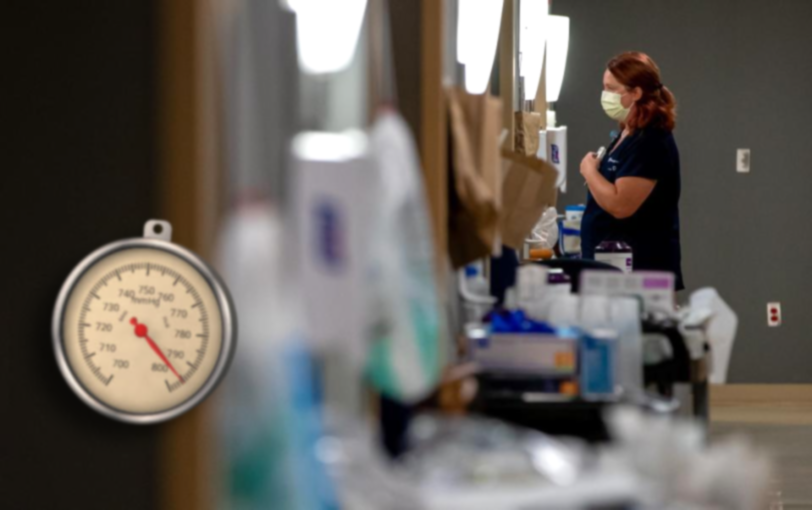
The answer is **795** mmHg
